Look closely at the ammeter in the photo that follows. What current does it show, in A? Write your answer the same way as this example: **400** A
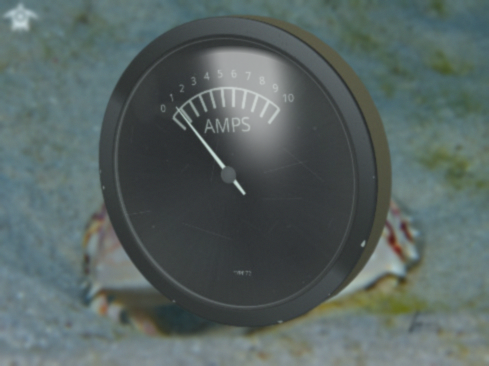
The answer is **1** A
